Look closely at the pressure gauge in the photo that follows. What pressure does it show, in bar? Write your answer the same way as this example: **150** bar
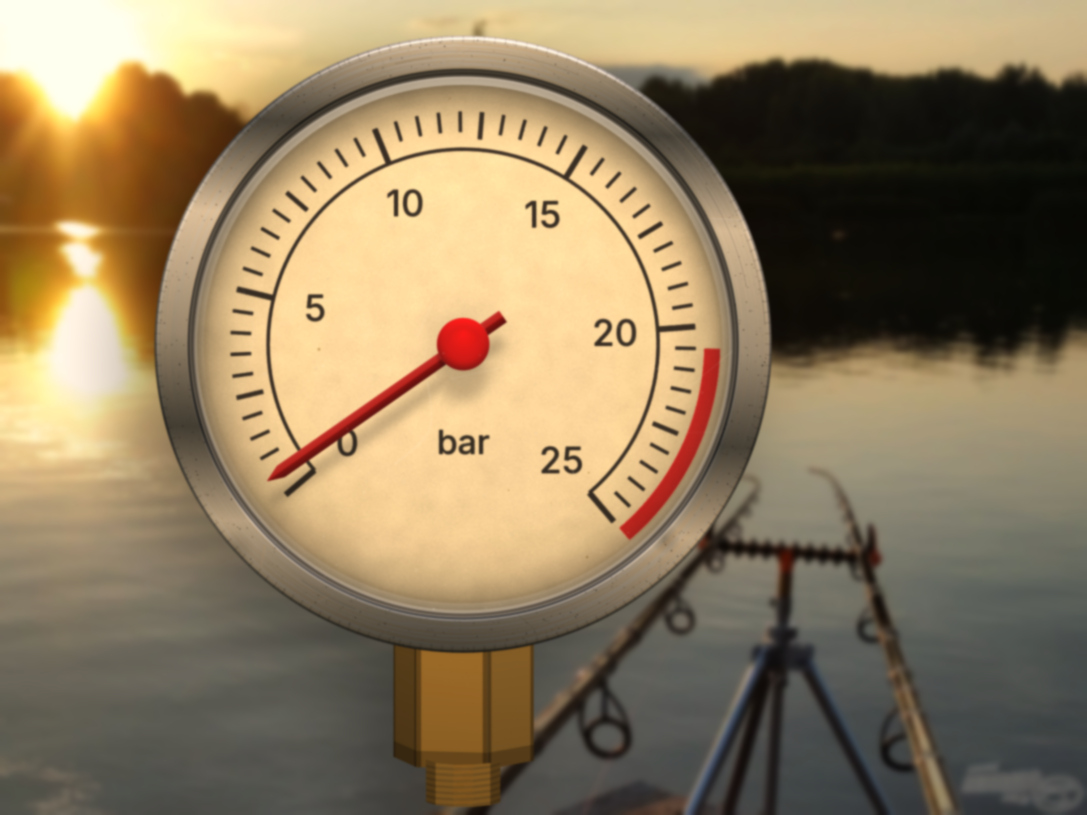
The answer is **0.5** bar
